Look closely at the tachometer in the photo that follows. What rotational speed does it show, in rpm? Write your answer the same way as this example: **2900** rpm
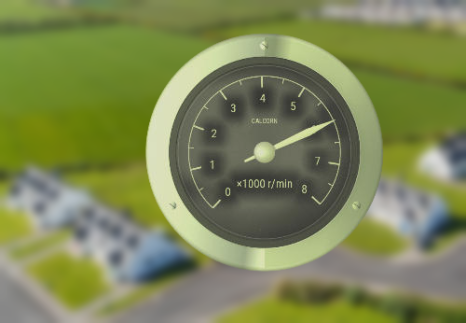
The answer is **6000** rpm
